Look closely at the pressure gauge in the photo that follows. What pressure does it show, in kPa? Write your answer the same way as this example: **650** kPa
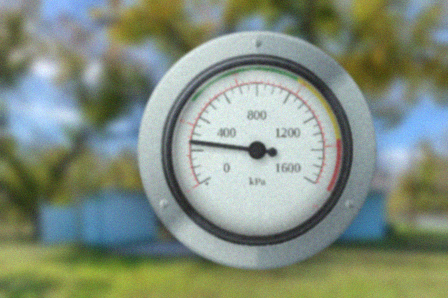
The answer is **250** kPa
